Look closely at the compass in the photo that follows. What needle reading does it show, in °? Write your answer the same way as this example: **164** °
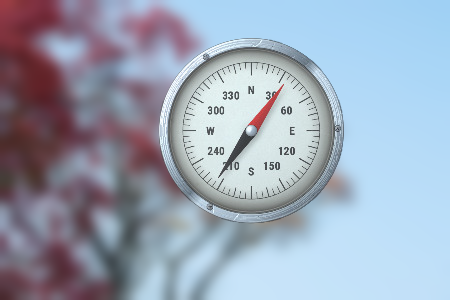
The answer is **35** °
